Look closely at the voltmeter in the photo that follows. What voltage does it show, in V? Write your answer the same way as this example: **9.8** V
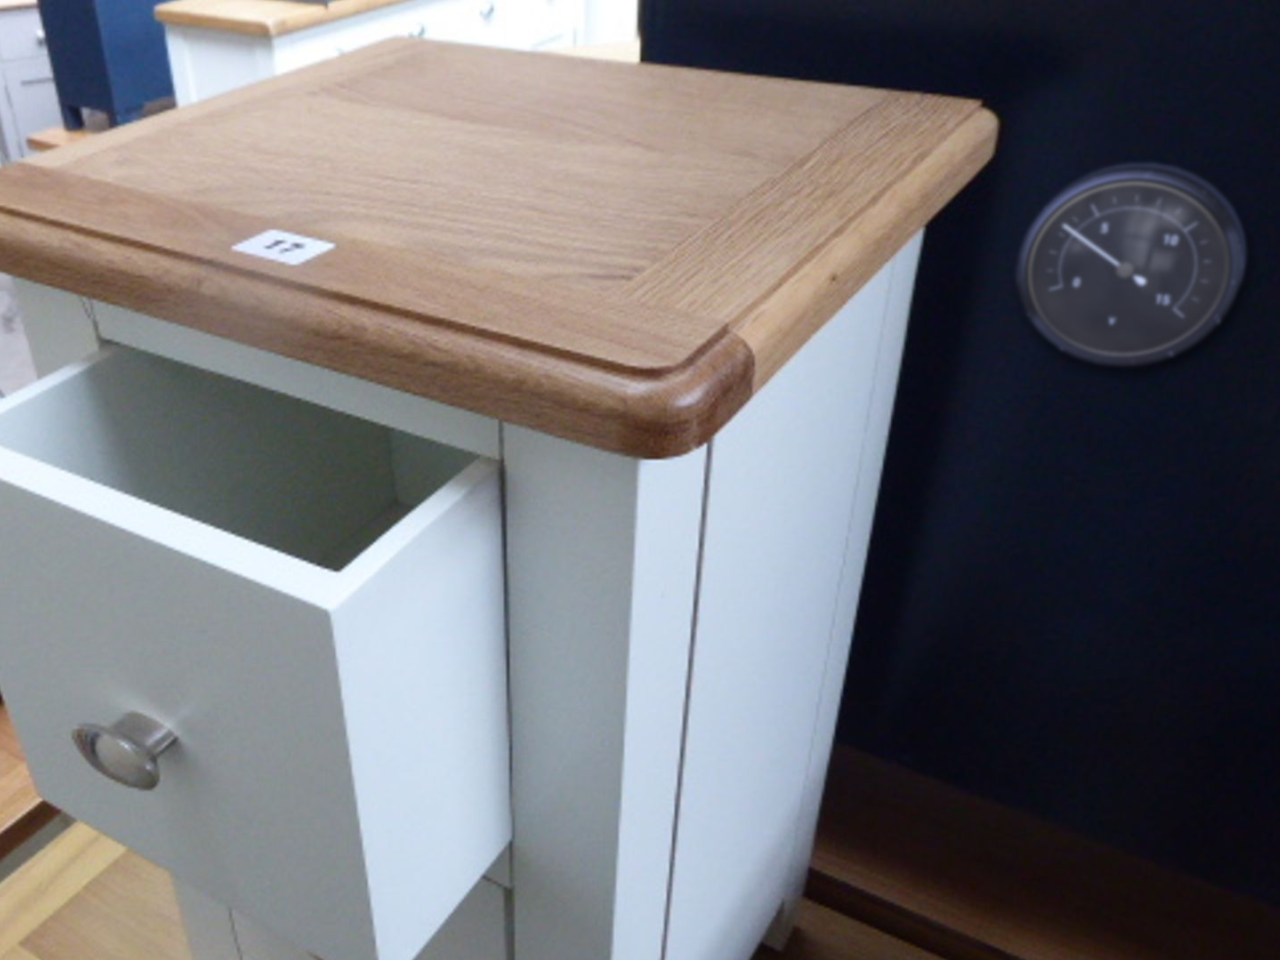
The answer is **3.5** V
